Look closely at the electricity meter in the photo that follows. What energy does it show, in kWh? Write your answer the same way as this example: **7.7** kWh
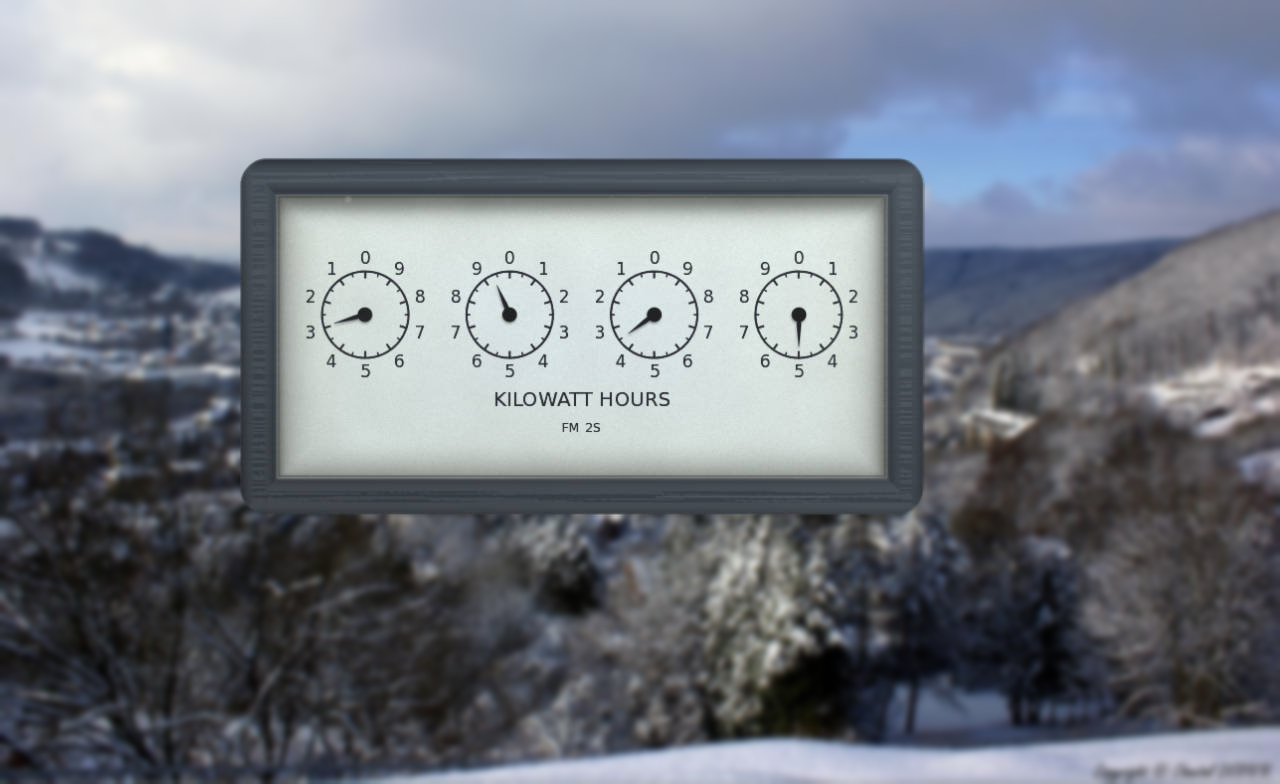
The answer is **2935** kWh
